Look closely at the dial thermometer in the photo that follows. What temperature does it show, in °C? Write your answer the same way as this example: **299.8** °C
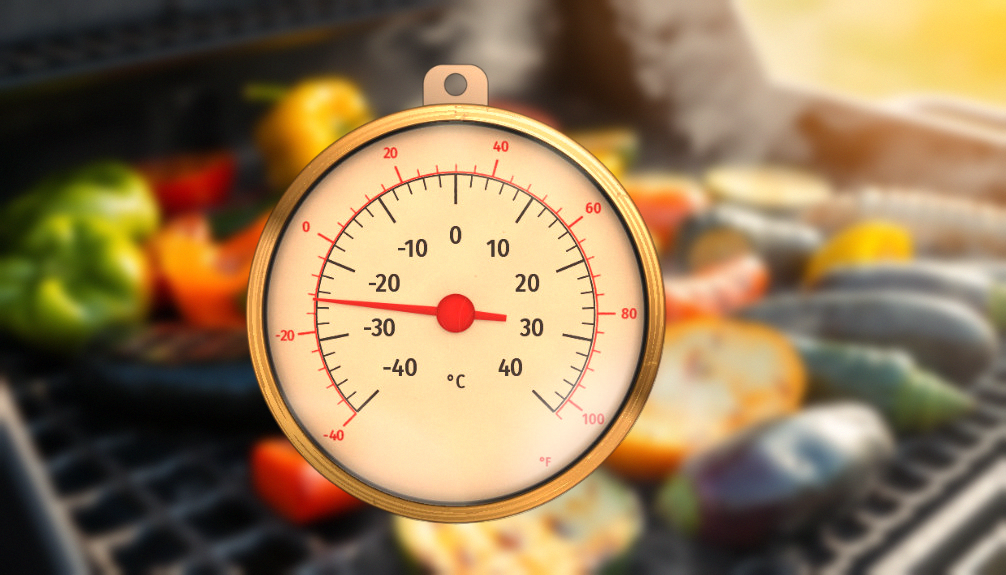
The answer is **-25** °C
